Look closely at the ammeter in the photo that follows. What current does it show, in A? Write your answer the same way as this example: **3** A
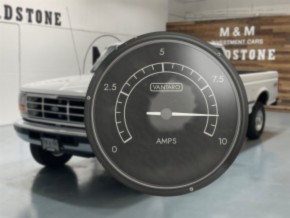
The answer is **9** A
